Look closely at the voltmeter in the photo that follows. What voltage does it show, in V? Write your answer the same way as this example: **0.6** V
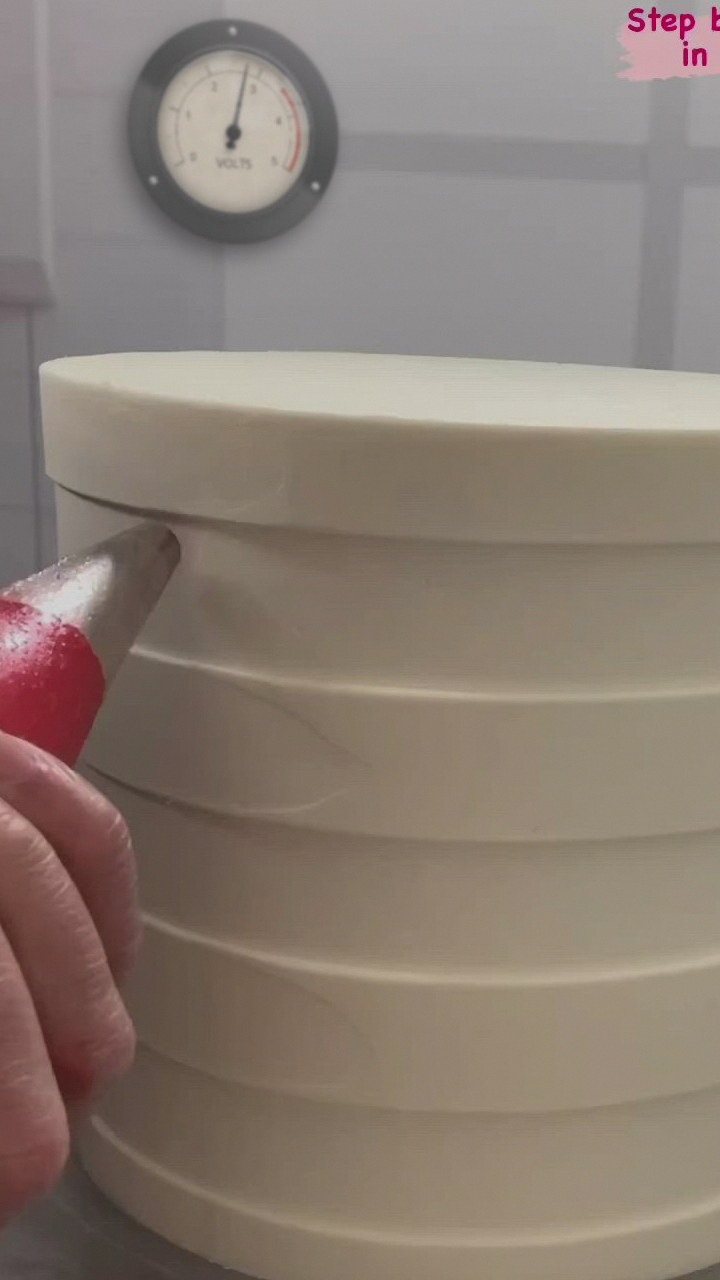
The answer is **2.75** V
